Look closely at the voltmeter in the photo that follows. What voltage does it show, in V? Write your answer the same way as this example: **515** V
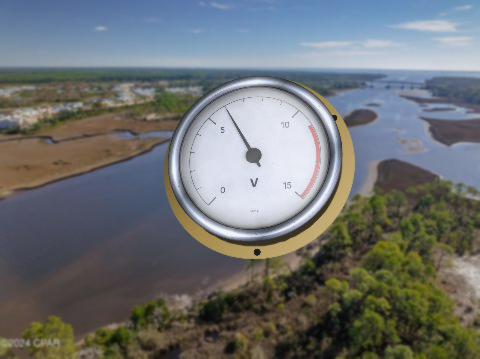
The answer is **6** V
